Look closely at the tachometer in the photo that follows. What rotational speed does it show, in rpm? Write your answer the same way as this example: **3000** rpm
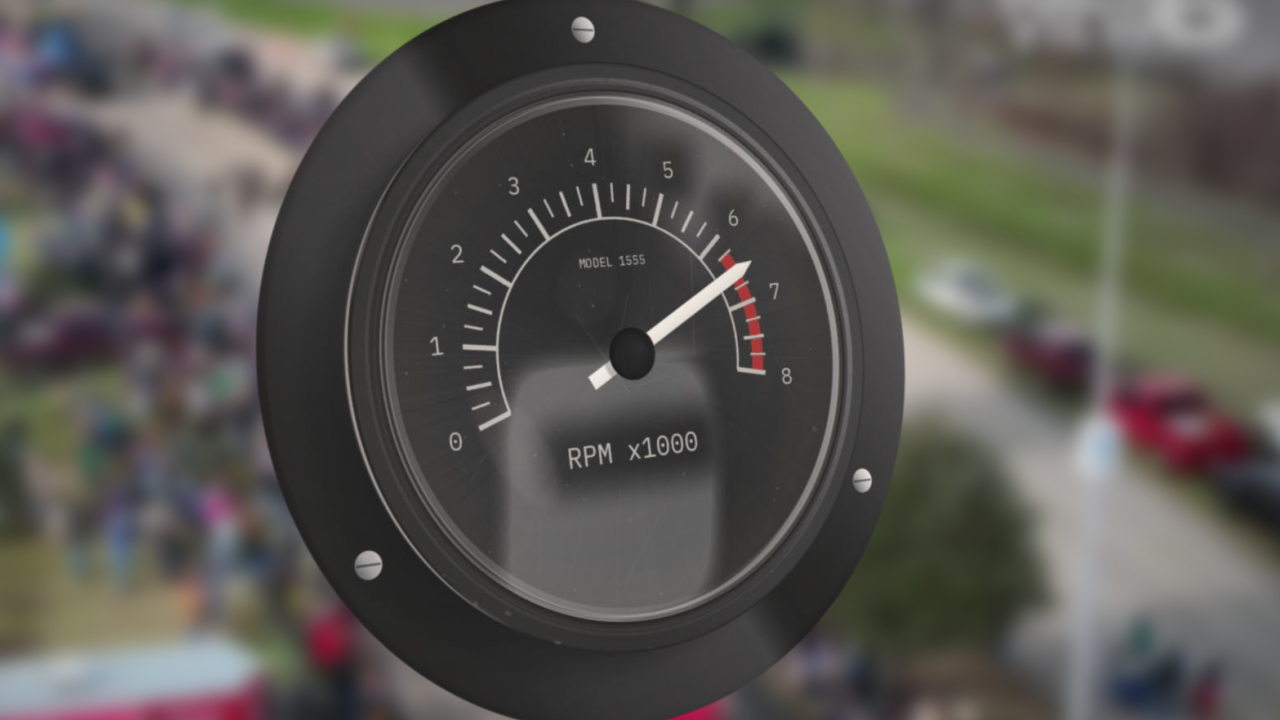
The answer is **6500** rpm
